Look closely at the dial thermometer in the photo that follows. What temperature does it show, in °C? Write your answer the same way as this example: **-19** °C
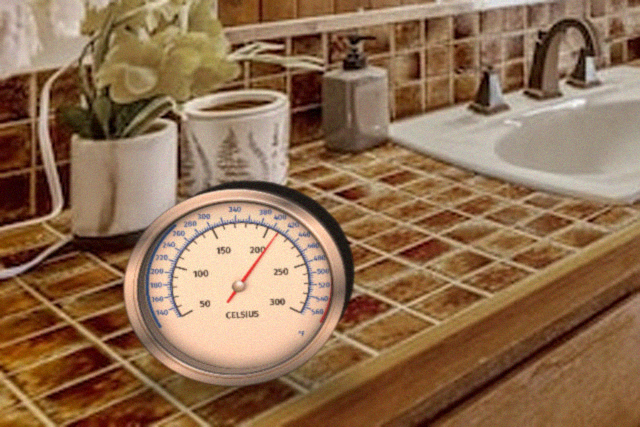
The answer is **210** °C
